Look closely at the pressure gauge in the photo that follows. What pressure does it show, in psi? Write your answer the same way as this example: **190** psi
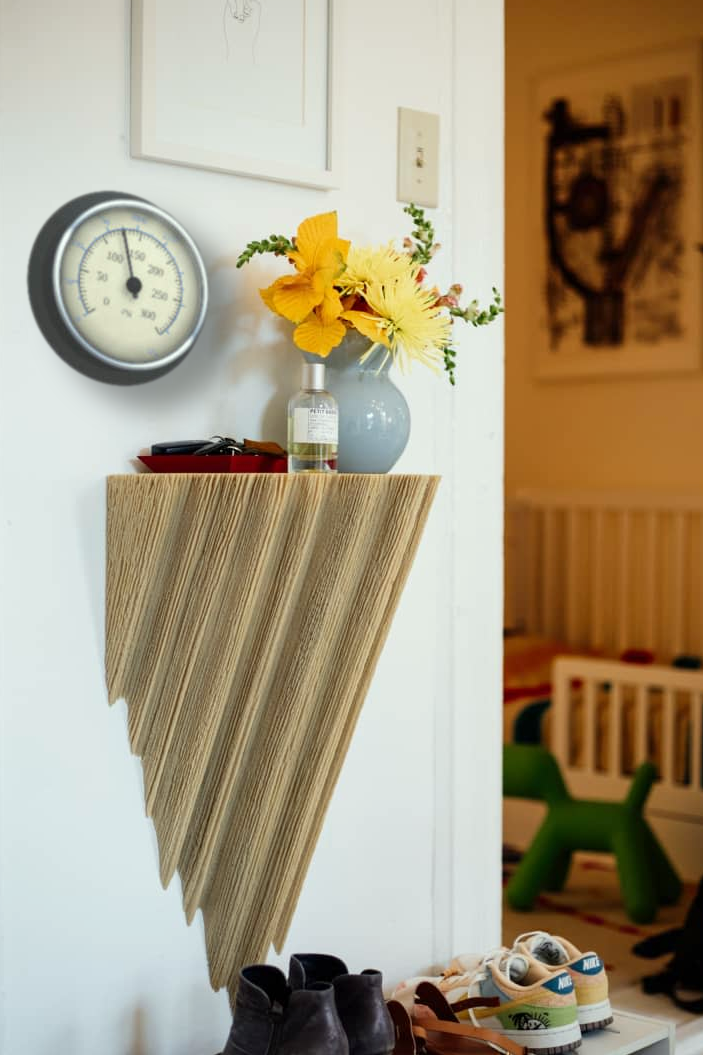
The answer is **125** psi
